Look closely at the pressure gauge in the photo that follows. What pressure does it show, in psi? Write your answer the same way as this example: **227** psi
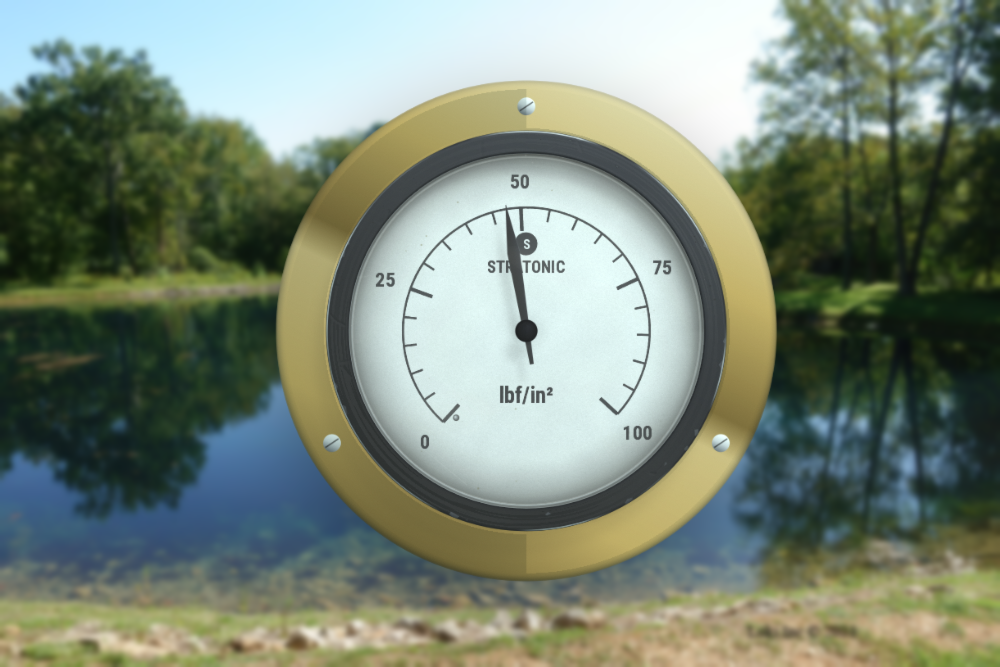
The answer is **47.5** psi
